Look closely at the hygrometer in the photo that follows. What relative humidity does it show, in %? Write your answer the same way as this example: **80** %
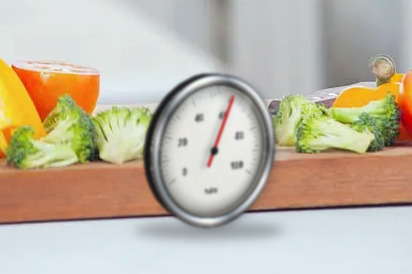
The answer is **60** %
